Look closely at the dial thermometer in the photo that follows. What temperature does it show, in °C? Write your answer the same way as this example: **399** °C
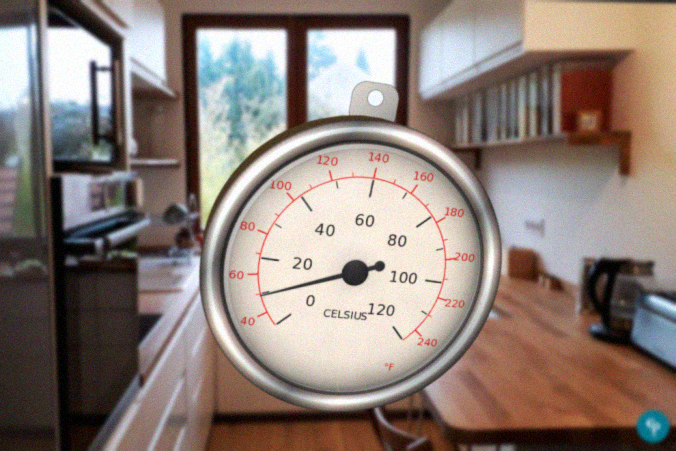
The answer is **10** °C
